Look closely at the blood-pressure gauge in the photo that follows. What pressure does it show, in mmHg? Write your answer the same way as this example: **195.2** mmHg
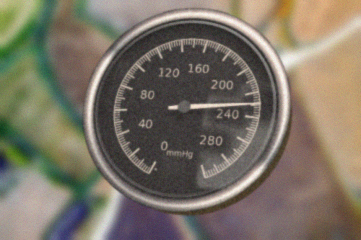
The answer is **230** mmHg
